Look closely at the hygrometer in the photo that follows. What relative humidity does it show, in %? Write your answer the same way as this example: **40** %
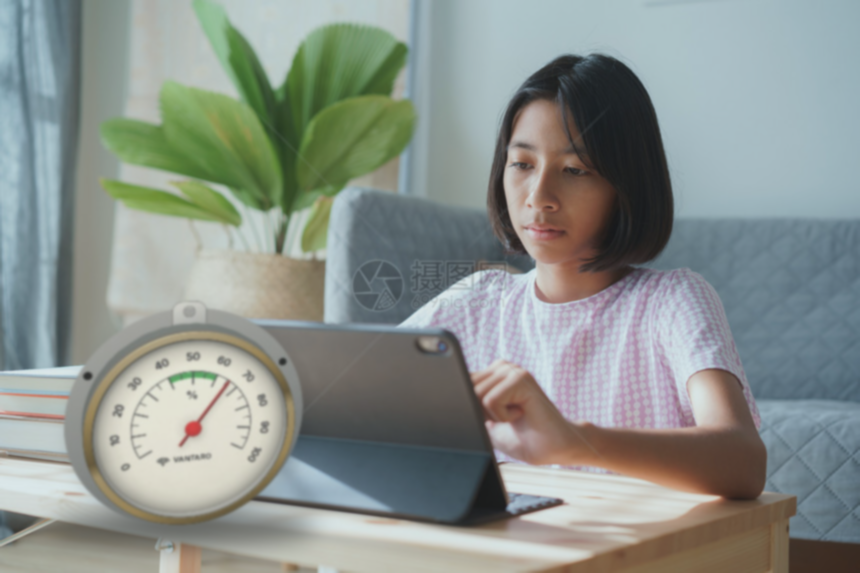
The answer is **65** %
